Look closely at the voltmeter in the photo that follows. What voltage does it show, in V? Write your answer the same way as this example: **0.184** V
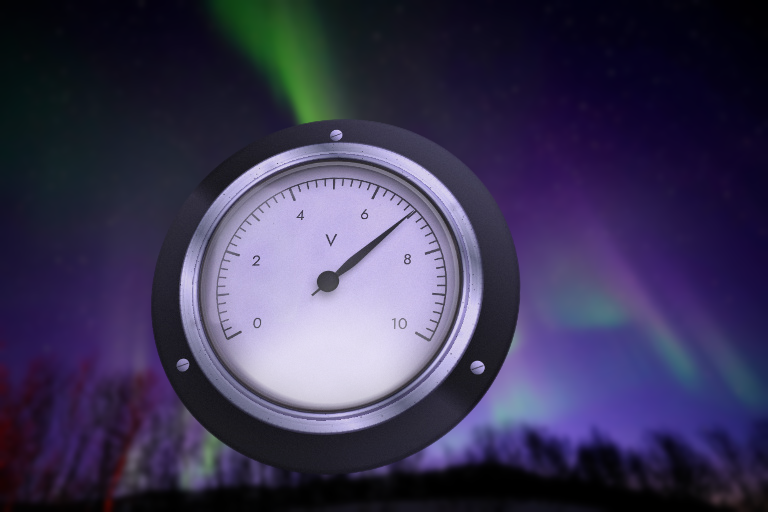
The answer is **7** V
